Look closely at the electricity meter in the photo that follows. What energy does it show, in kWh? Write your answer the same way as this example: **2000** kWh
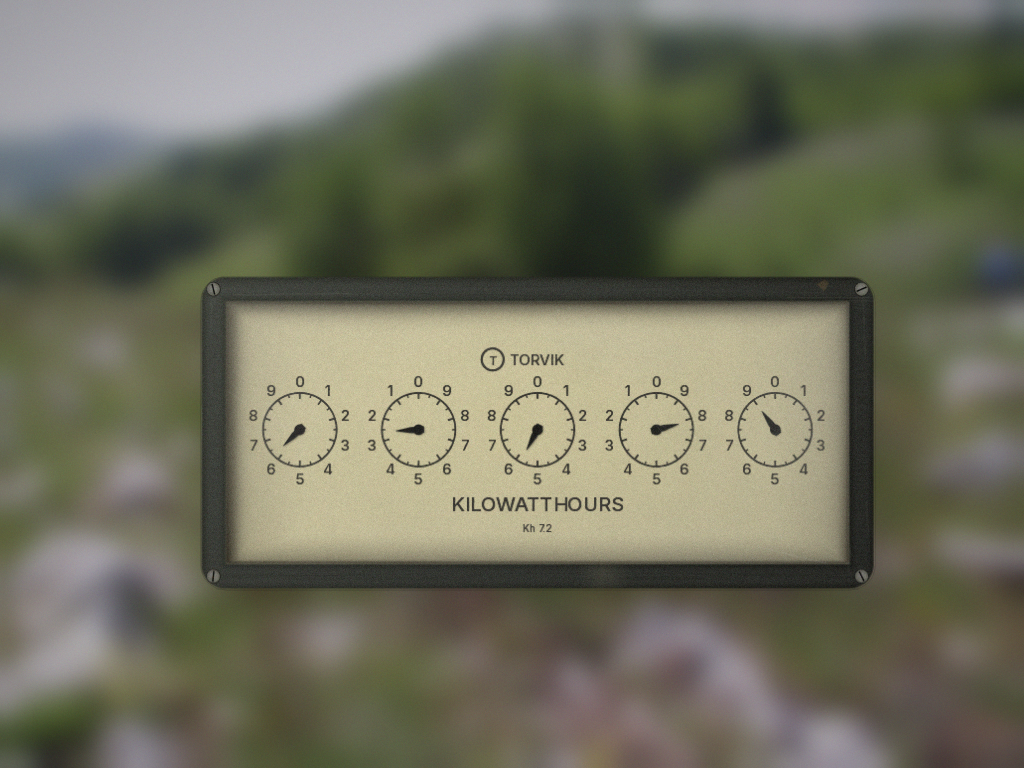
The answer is **62579** kWh
